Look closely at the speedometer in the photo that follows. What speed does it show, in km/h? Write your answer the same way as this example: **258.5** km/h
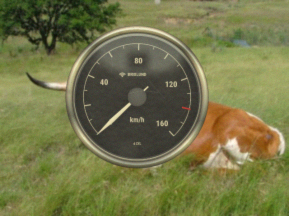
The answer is **0** km/h
